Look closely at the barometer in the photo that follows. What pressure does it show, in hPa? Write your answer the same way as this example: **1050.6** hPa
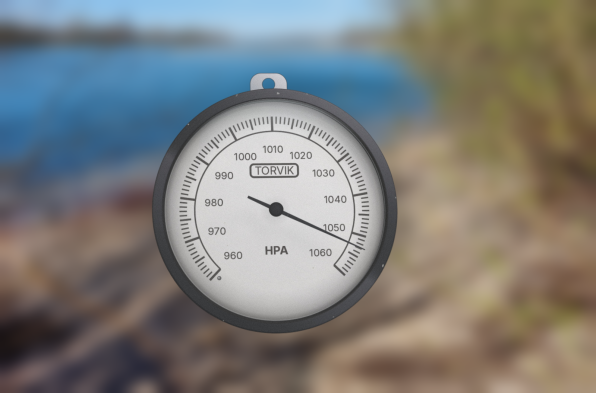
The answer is **1053** hPa
